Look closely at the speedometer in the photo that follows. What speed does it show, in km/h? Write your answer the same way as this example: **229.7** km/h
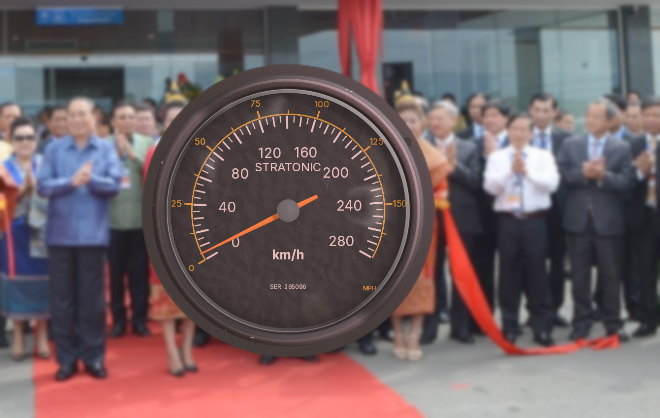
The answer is **5** km/h
